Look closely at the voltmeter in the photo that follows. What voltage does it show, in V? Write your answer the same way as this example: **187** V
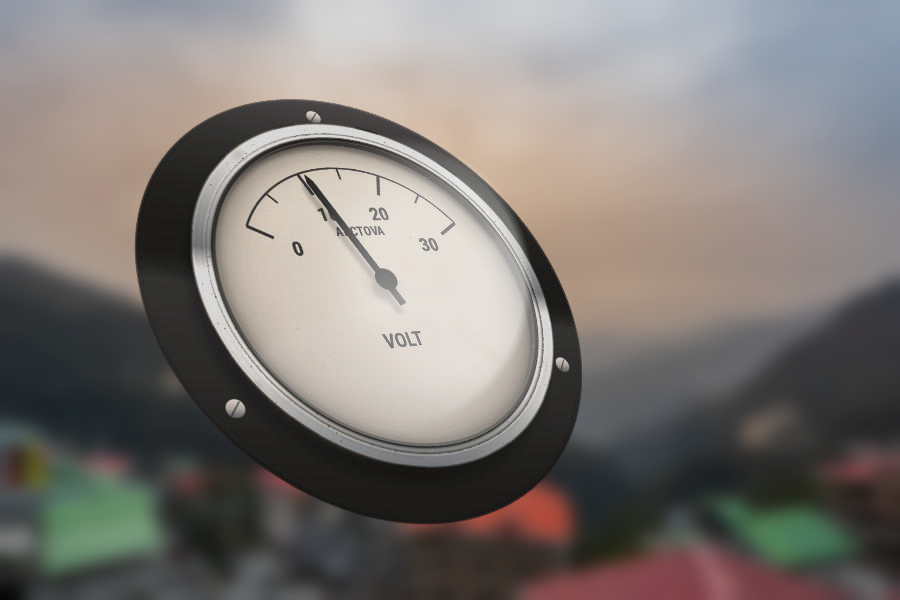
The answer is **10** V
